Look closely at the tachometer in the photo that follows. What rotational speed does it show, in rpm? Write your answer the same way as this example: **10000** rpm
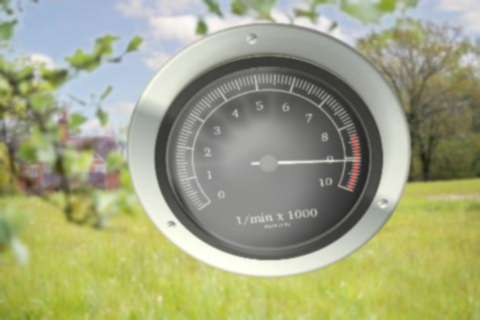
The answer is **9000** rpm
